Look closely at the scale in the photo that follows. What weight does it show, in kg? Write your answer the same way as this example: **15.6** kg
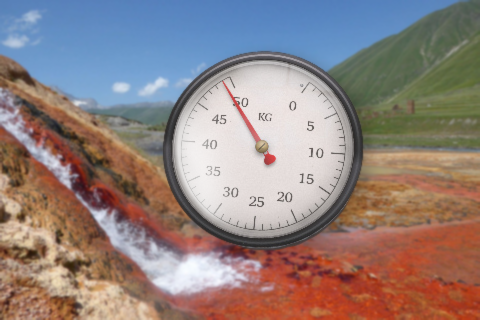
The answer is **49** kg
